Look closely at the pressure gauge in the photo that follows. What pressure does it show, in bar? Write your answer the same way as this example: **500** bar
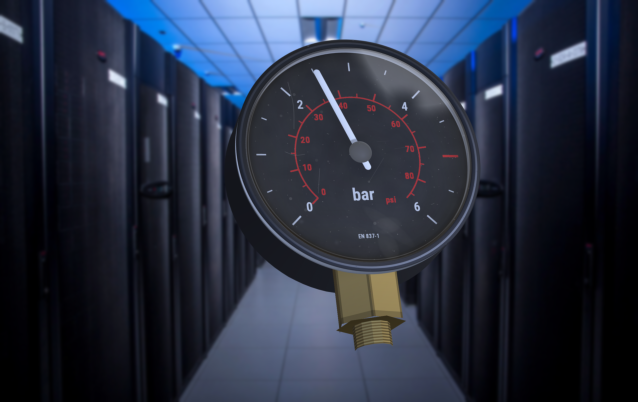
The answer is **2.5** bar
